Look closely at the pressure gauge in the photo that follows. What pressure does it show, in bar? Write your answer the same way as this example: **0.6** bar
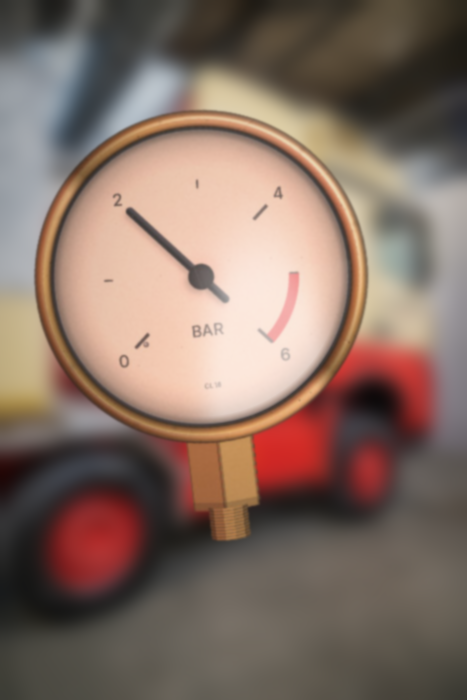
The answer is **2** bar
